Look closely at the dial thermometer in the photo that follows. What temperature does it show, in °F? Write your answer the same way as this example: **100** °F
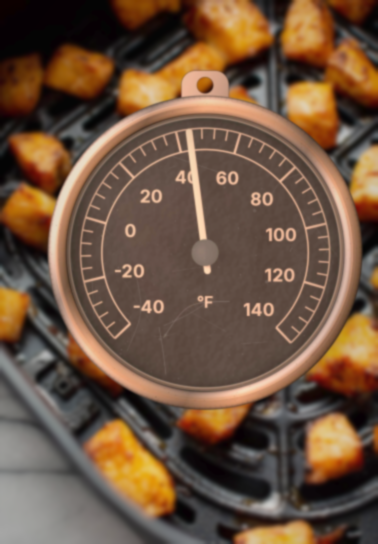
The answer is **44** °F
